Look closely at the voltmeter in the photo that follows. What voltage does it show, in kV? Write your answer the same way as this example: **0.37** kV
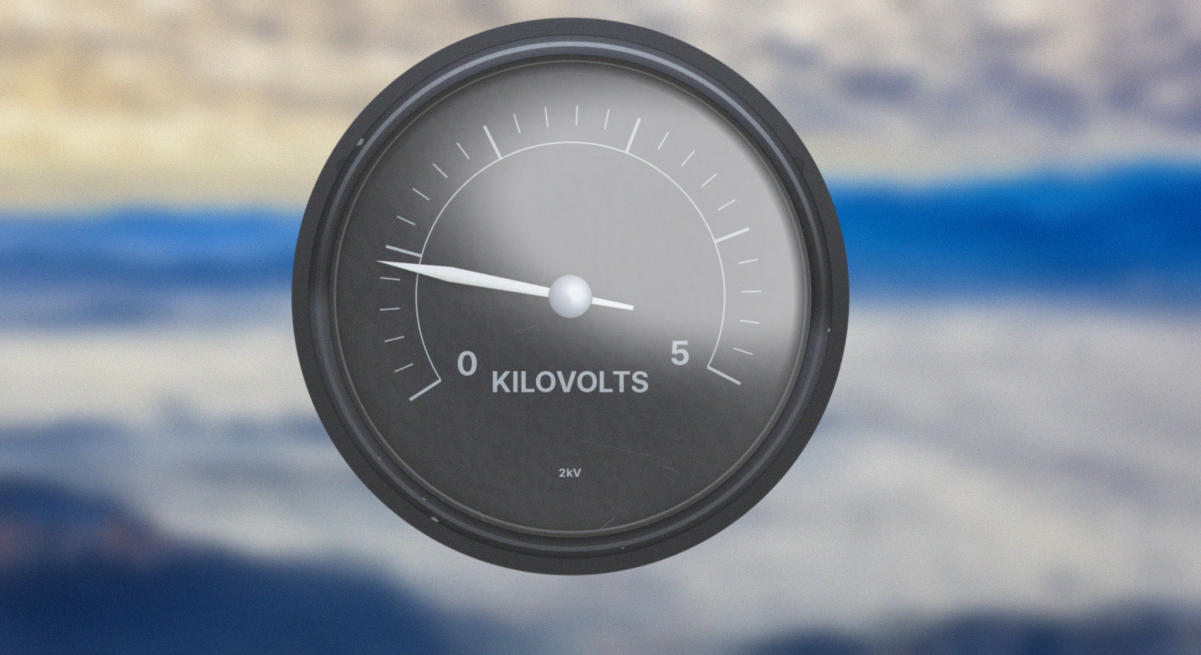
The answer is **0.9** kV
